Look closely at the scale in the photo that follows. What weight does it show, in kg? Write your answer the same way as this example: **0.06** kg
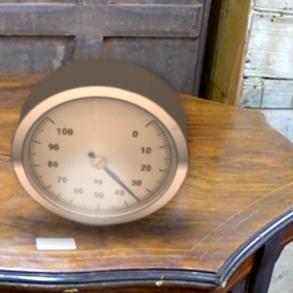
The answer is **35** kg
